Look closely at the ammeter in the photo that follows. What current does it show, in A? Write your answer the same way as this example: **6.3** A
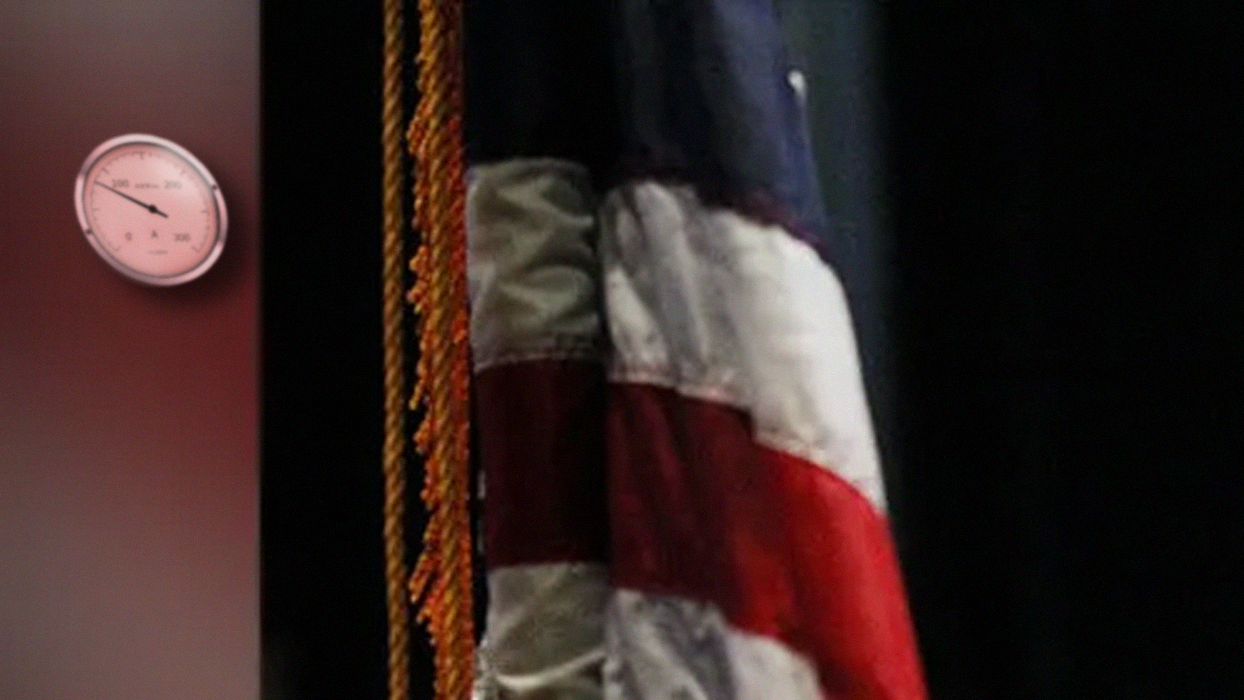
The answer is **80** A
